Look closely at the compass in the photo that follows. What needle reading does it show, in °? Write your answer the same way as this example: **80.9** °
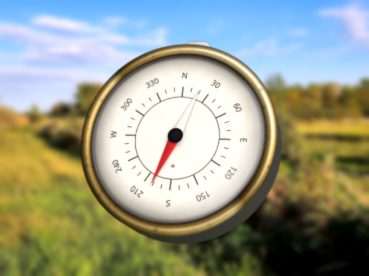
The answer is **200** °
